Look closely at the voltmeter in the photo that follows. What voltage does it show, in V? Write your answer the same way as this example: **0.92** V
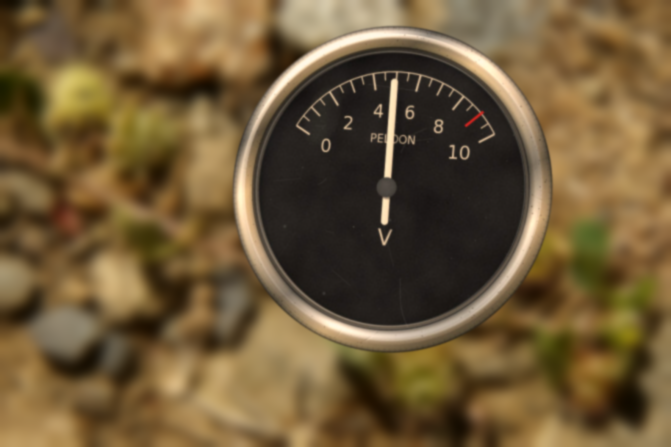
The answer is **5** V
